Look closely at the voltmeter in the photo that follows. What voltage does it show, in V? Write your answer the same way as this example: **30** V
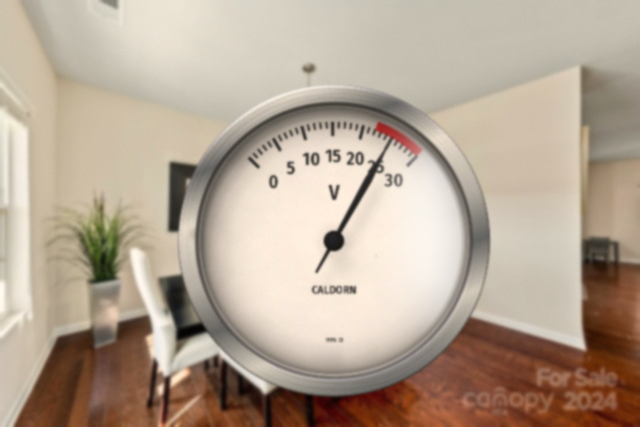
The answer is **25** V
